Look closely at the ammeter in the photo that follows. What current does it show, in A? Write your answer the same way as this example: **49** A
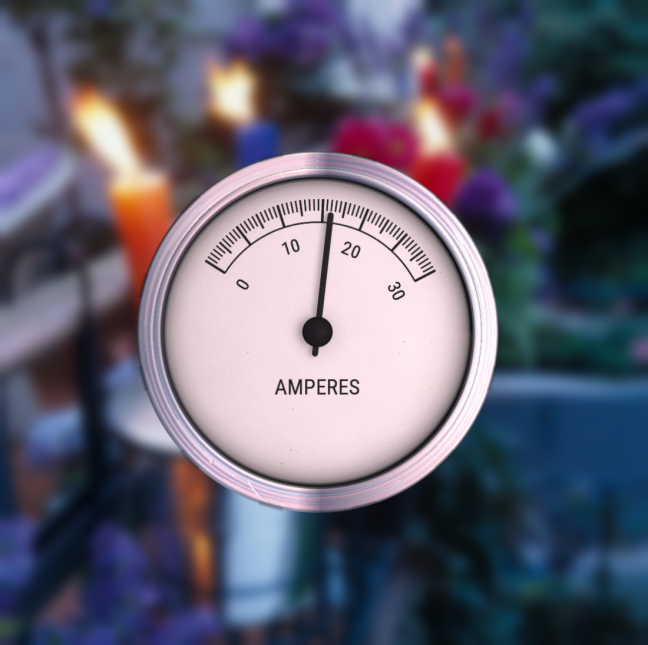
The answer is **16** A
